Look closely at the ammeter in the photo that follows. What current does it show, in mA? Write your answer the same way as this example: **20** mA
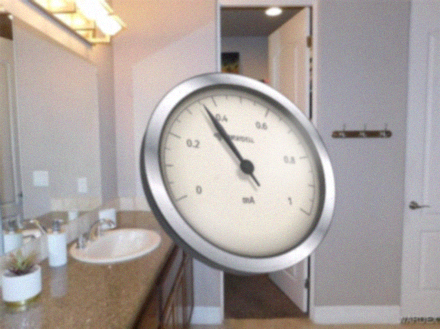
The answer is **0.35** mA
